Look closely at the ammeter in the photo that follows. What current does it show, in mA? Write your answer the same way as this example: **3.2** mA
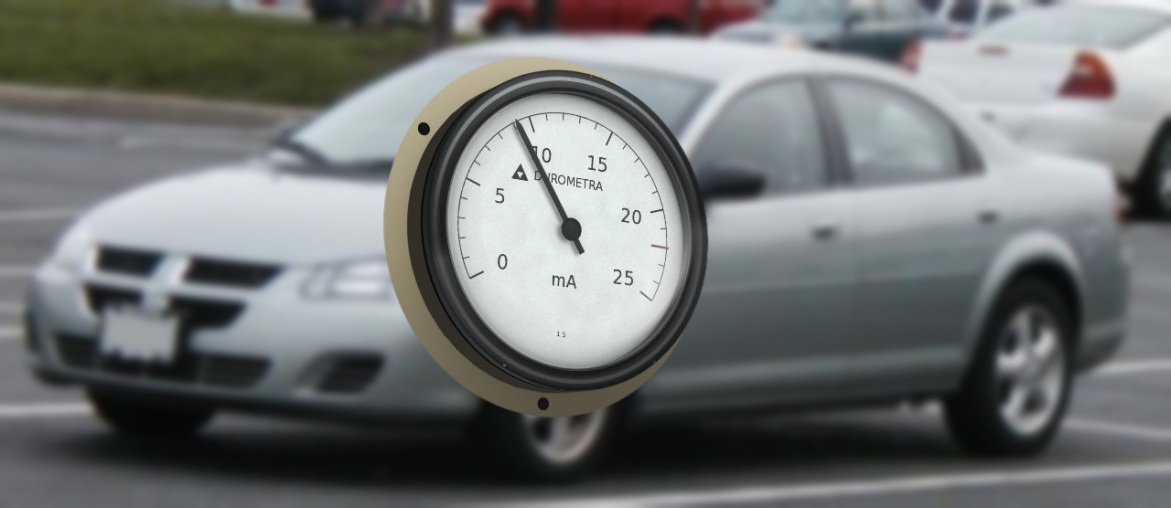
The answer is **9** mA
